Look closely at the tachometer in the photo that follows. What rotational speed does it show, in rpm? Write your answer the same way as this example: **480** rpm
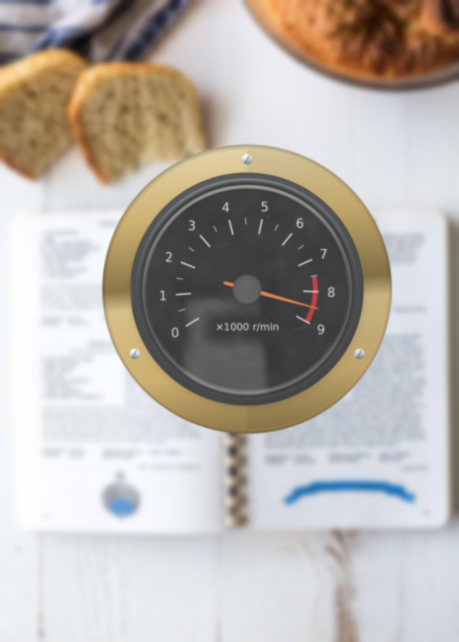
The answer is **8500** rpm
